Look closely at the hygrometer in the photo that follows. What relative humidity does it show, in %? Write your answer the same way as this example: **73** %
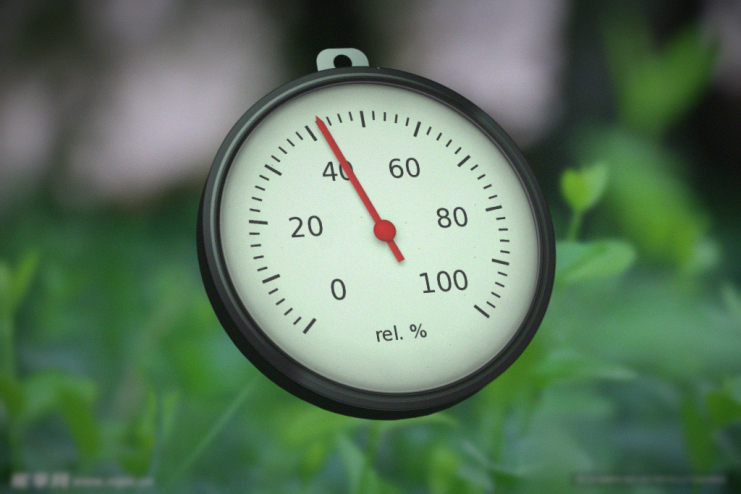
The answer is **42** %
